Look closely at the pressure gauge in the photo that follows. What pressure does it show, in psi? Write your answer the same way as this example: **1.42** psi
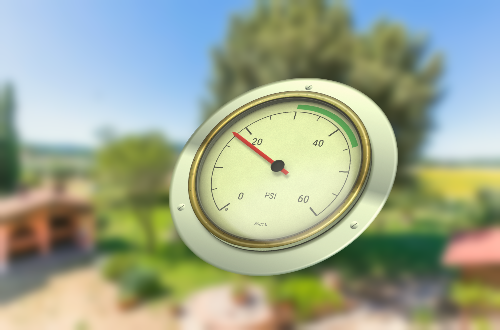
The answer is **17.5** psi
